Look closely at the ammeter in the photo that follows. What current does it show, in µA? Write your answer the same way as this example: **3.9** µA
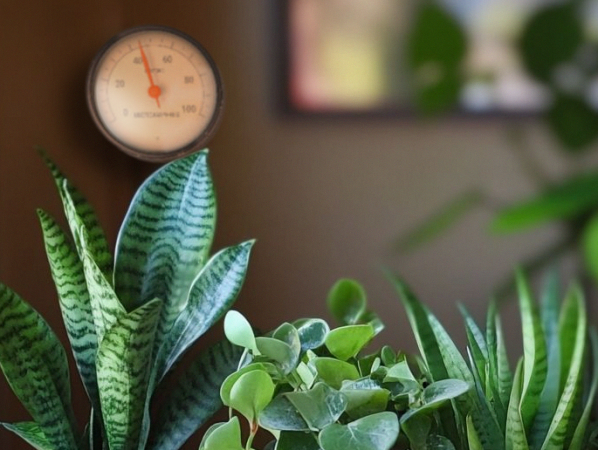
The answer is **45** µA
